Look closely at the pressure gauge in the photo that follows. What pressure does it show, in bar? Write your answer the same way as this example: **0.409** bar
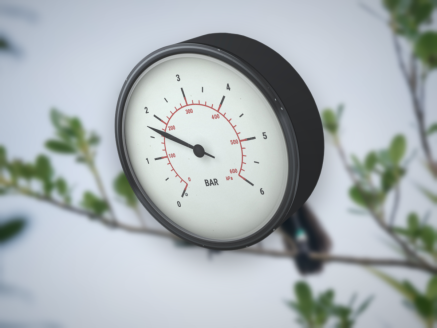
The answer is **1.75** bar
